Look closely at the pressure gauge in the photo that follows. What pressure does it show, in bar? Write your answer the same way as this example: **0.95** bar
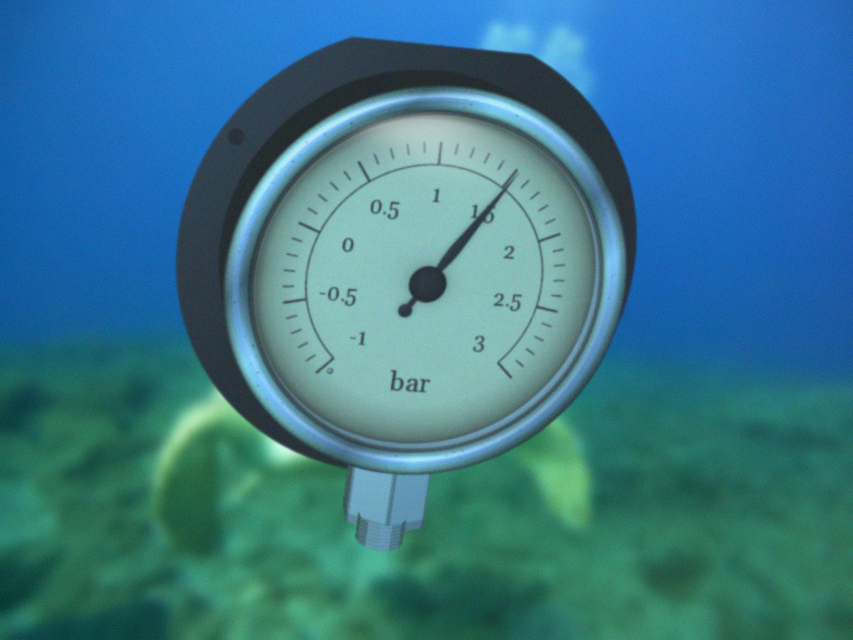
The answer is **1.5** bar
